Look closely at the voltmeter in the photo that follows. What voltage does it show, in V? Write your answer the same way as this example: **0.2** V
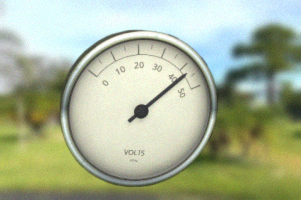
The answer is **42.5** V
